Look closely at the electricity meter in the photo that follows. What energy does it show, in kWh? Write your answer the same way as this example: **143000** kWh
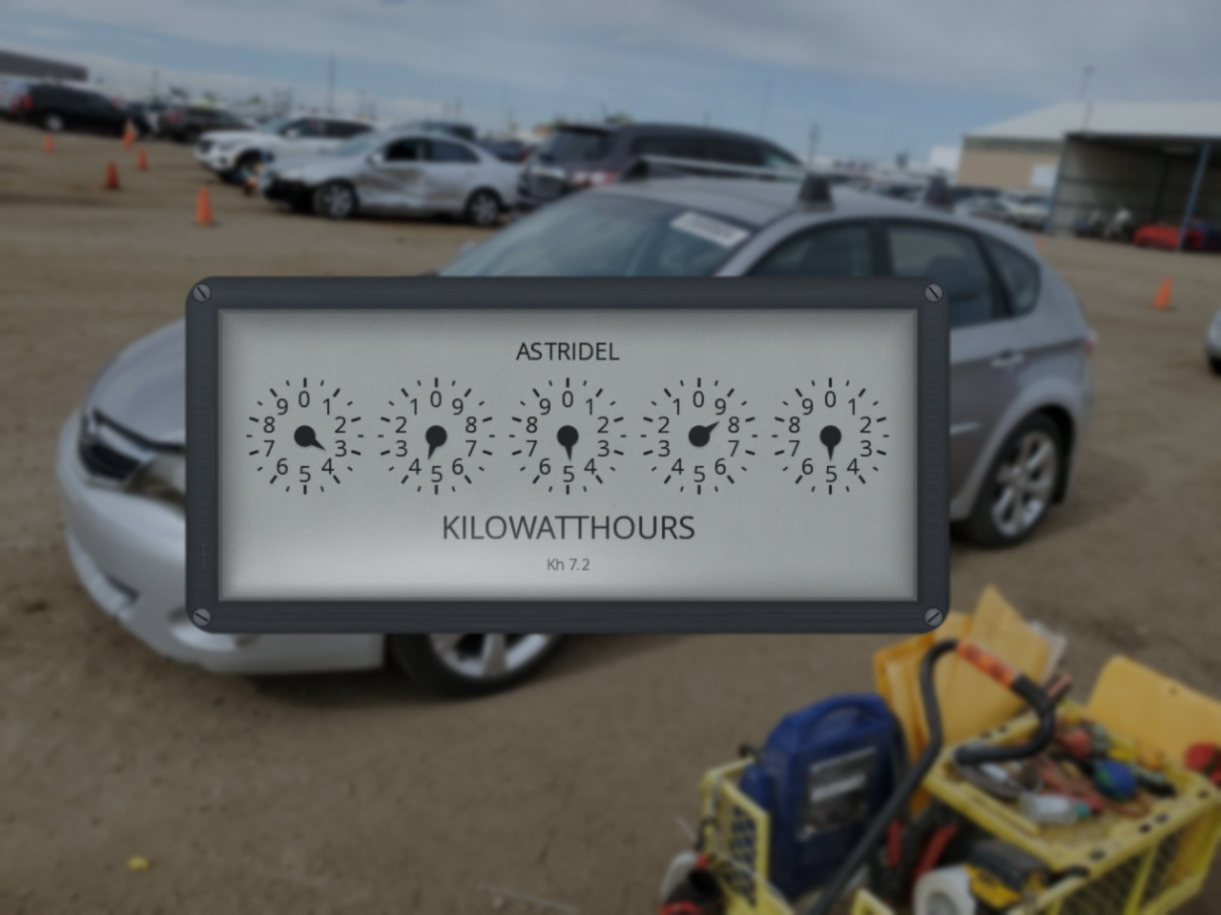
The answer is **34485** kWh
